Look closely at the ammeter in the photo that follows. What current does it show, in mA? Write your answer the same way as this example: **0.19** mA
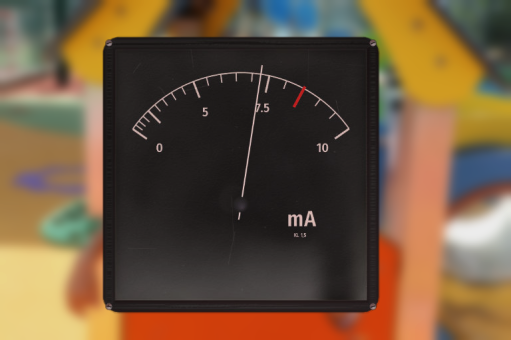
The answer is **7.25** mA
